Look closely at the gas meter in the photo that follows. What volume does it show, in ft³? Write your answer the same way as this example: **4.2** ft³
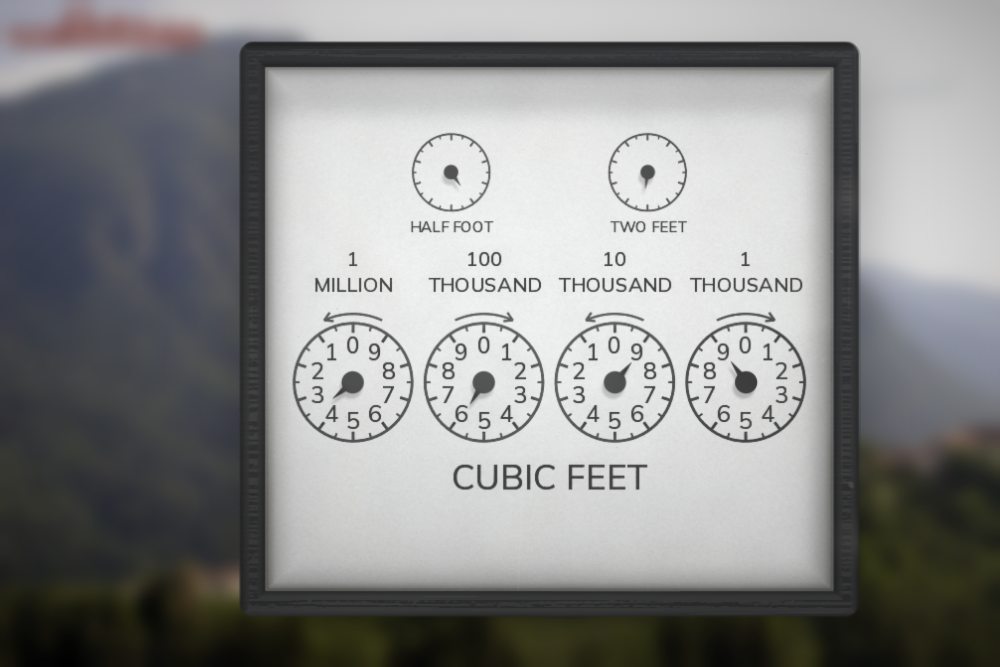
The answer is **358900** ft³
